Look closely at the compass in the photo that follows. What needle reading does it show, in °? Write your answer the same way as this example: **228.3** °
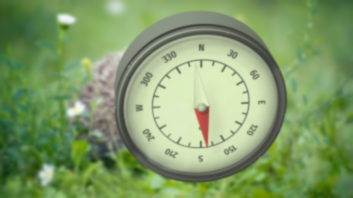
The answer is **172.5** °
